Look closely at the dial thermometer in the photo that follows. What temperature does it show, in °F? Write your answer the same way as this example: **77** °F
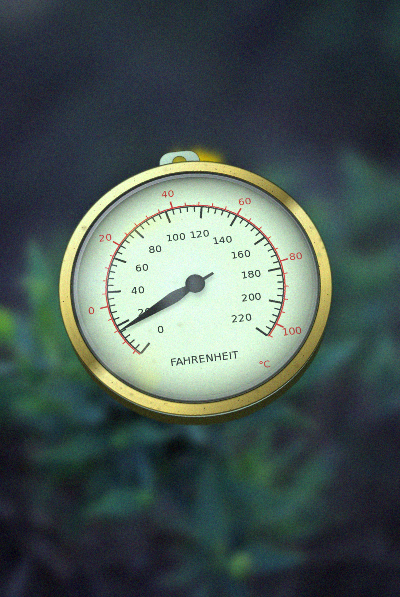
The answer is **16** °F
